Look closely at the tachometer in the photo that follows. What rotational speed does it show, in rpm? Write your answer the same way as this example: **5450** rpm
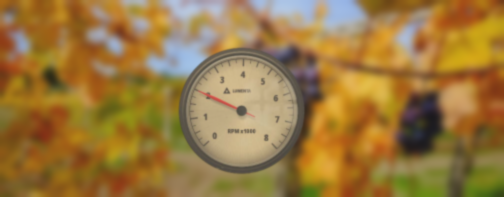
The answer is **2000** rpm
